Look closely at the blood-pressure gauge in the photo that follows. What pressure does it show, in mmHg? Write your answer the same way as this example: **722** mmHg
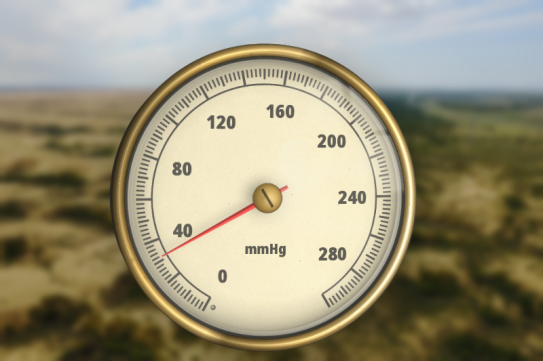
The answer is **32** mmHg
